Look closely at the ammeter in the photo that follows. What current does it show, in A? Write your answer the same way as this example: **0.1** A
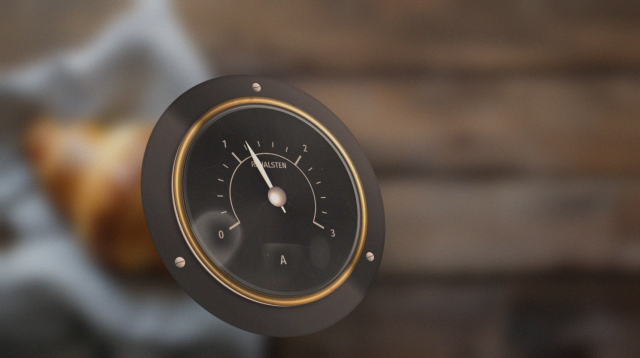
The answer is **1.2** A
